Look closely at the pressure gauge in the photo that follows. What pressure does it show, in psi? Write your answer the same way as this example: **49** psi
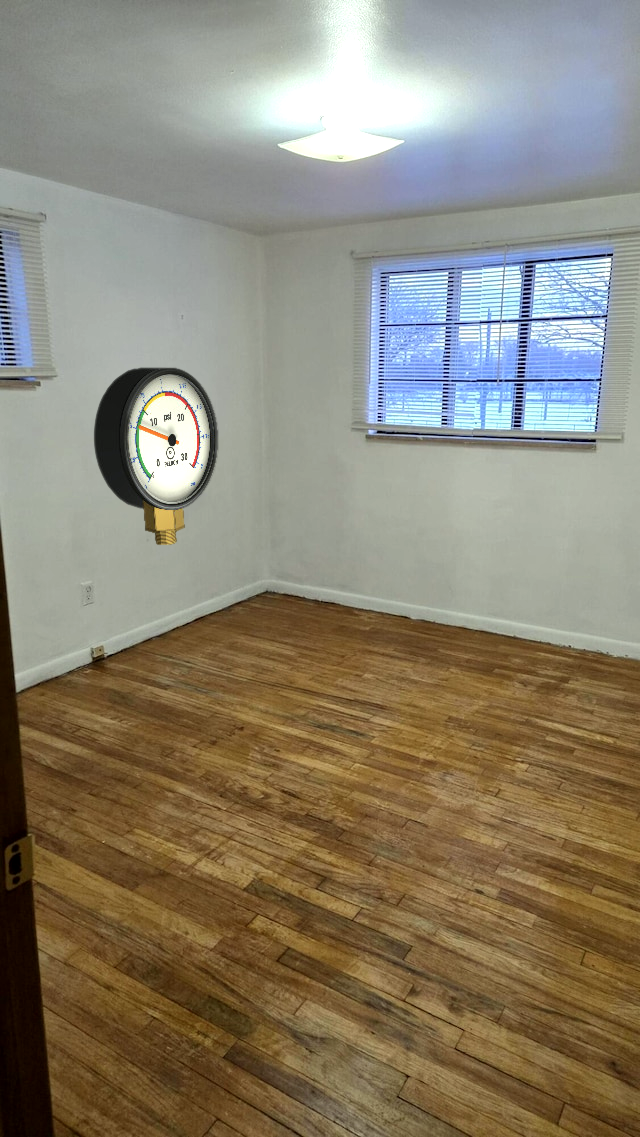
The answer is **7.5** psi
